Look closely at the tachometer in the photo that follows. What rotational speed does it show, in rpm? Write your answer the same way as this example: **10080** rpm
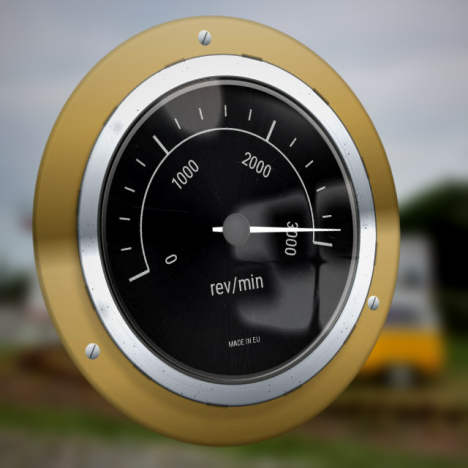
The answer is **2900** rpm
